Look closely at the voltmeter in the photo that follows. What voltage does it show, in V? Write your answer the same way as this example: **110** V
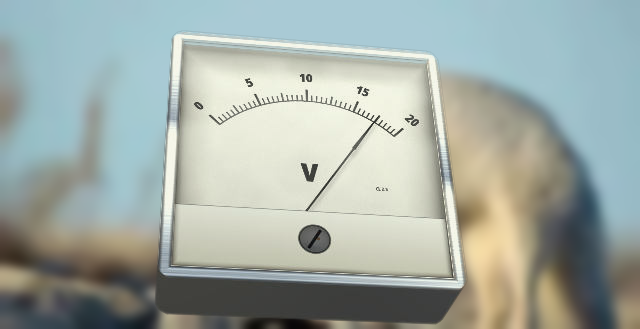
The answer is **17.5** V
